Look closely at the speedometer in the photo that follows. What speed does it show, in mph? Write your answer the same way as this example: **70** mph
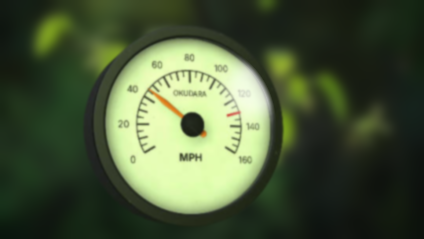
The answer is **45** mph
